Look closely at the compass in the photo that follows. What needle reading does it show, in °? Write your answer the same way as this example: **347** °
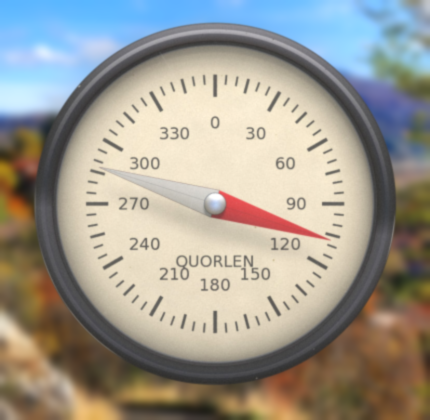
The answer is **107.5** °
